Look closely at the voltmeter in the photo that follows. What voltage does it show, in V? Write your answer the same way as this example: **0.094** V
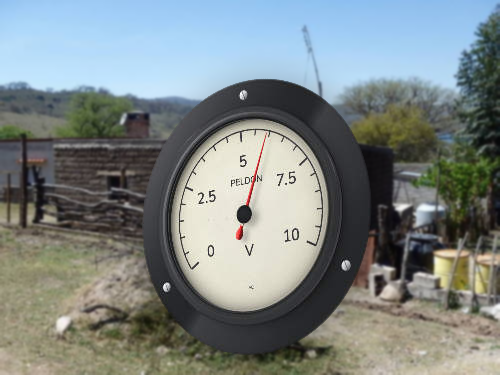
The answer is **6** V
